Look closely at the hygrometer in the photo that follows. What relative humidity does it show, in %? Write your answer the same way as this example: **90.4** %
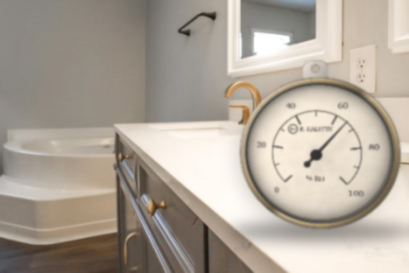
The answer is **65** %
